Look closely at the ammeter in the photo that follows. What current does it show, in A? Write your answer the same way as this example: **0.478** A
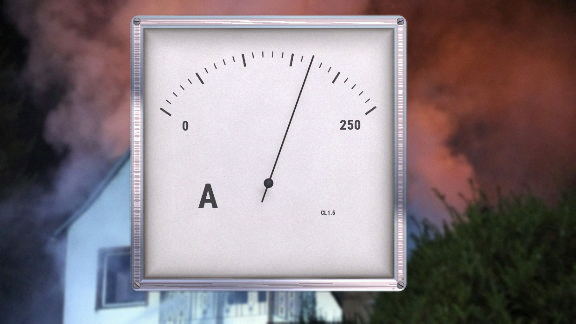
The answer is **170** A
